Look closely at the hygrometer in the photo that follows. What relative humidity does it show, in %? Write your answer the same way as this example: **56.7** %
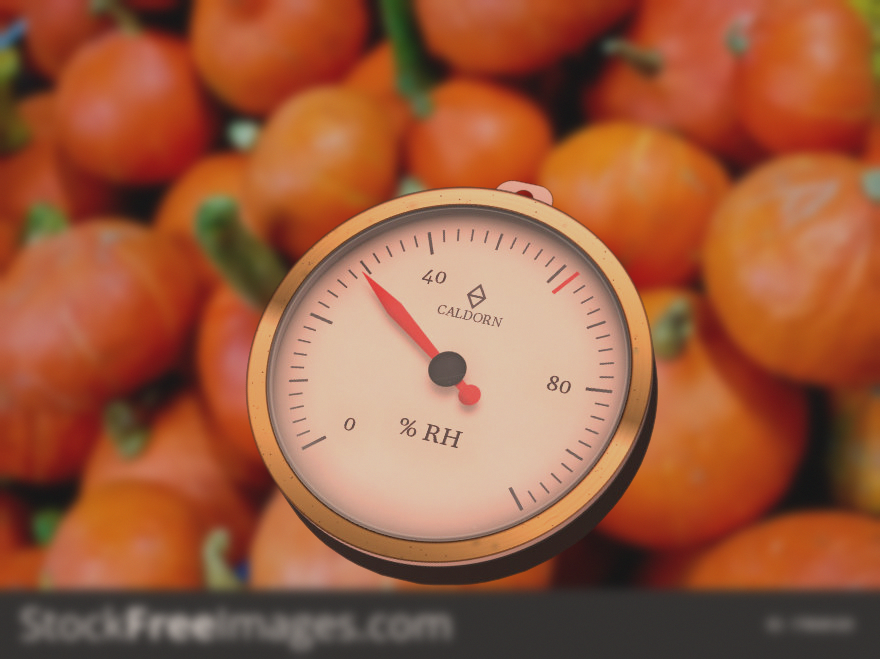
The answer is **29** %
